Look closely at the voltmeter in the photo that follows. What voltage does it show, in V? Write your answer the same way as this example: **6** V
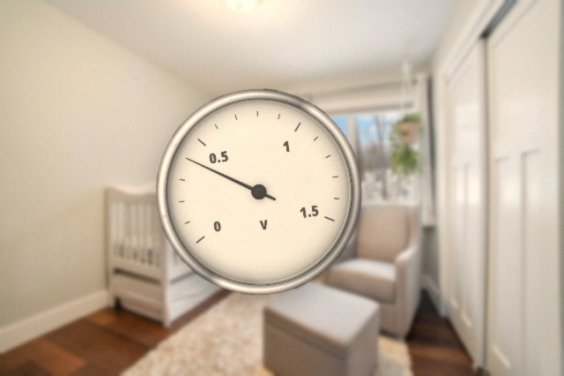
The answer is **0.4** V
